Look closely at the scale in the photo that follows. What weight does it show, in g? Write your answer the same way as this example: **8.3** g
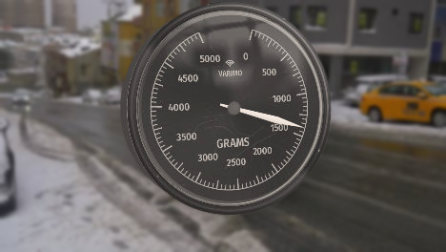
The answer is **1400** g
